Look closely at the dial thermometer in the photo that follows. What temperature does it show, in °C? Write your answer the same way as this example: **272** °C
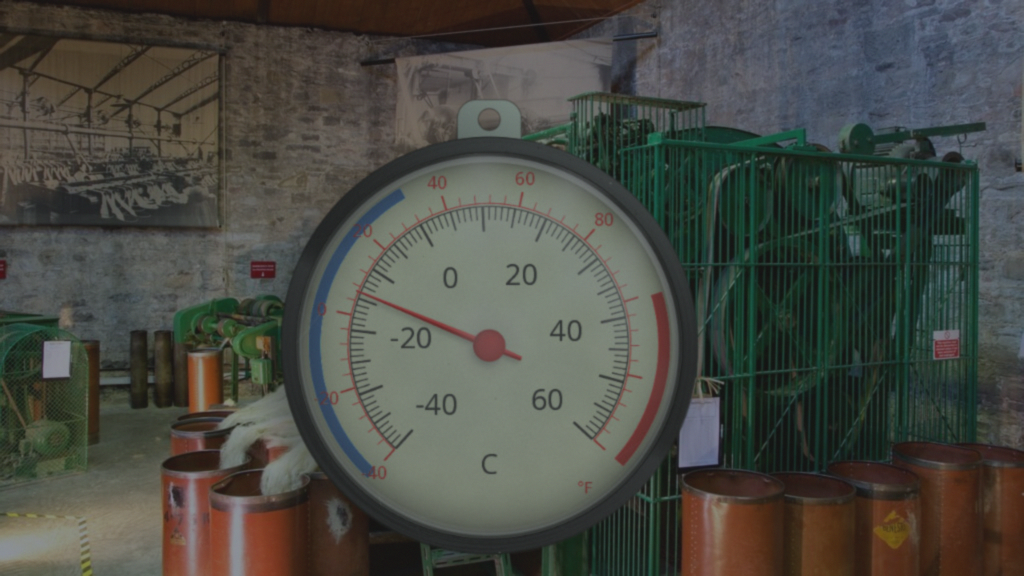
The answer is **-14** °C
